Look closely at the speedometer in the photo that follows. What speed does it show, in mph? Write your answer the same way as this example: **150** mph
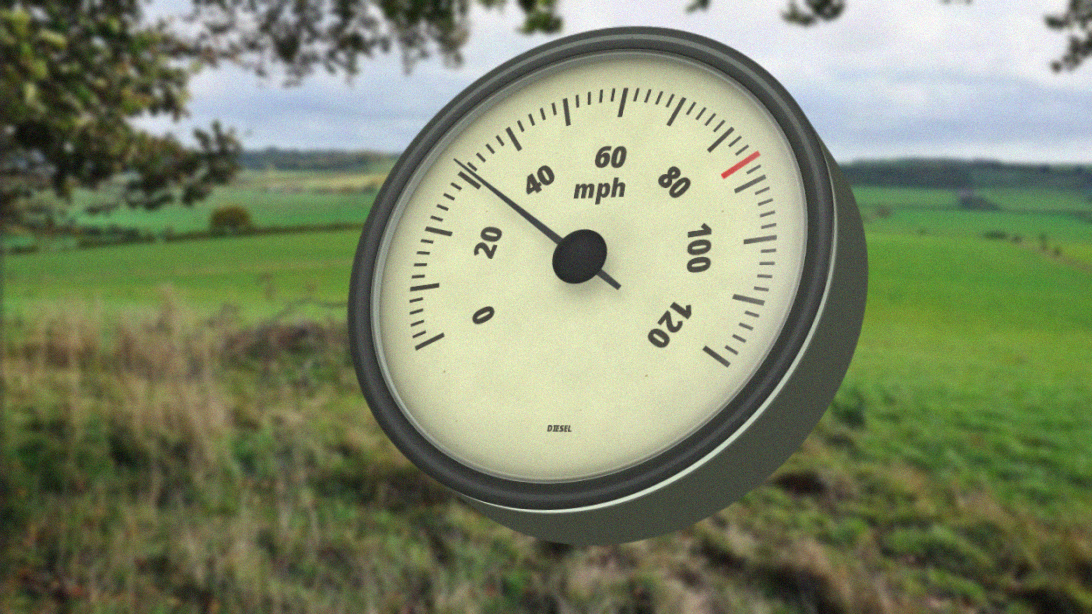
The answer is **31** mph
